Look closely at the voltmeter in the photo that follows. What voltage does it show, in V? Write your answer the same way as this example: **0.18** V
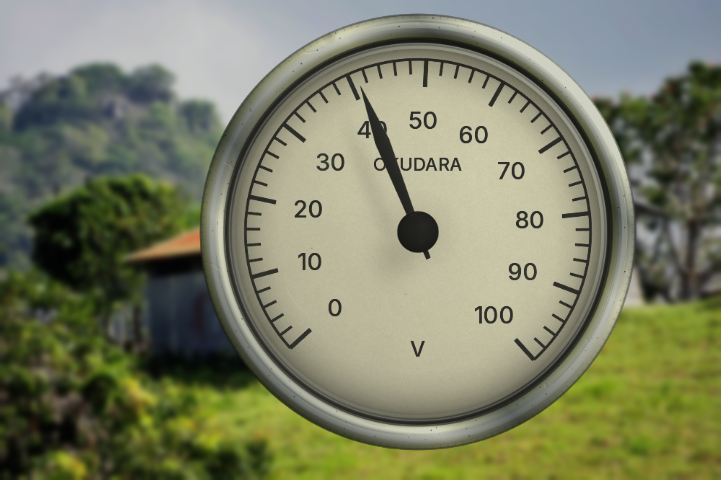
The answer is **41** V
